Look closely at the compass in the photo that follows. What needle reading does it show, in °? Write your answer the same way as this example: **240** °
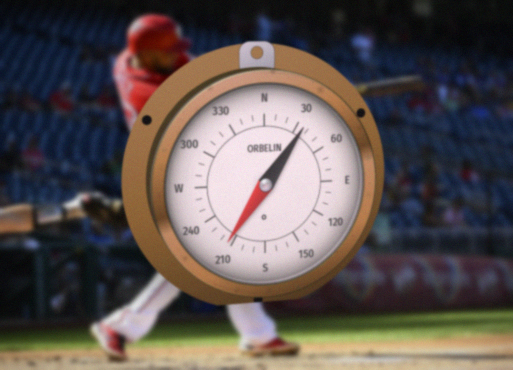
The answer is **215** °
